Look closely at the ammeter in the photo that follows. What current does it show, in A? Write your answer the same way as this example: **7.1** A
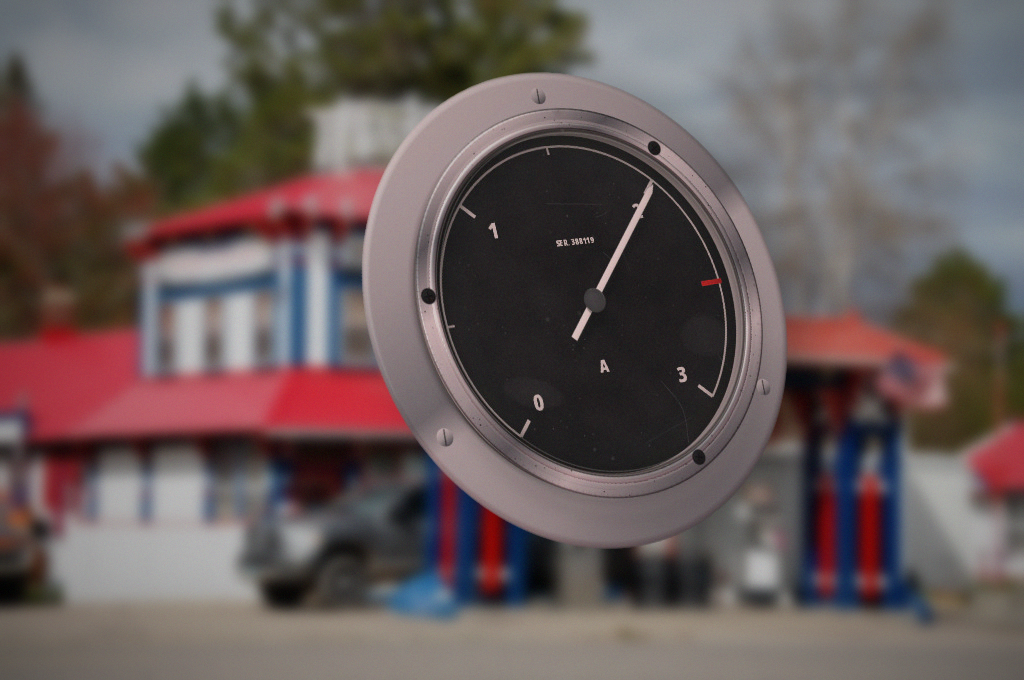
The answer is **2** A
